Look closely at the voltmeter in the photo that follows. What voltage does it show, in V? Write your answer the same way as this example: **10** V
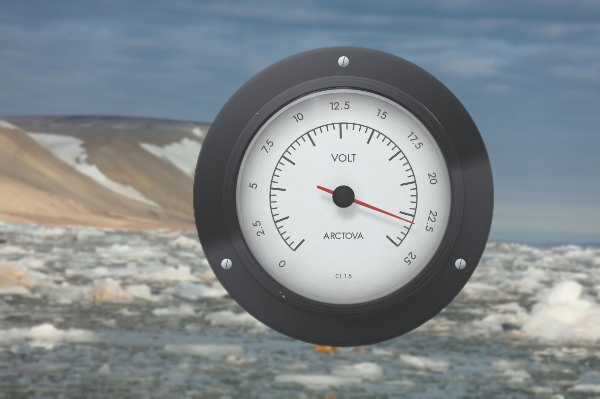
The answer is **23** V
